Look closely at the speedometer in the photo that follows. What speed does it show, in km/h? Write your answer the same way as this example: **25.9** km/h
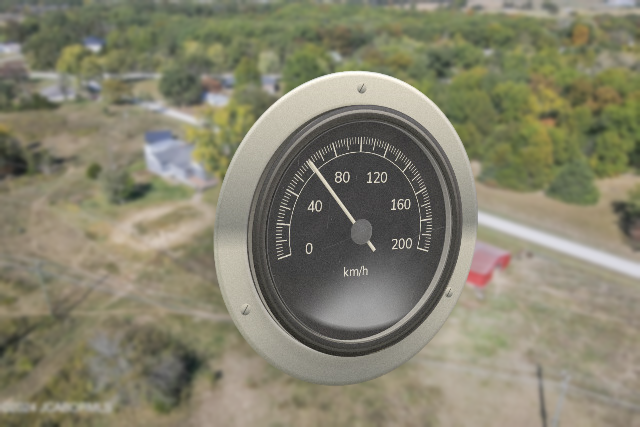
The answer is **60** km/h
